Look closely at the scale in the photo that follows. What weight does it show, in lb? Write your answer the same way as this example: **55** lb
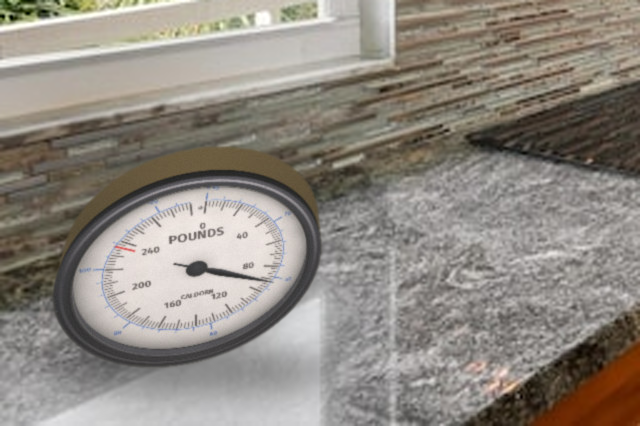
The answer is **90** lb
